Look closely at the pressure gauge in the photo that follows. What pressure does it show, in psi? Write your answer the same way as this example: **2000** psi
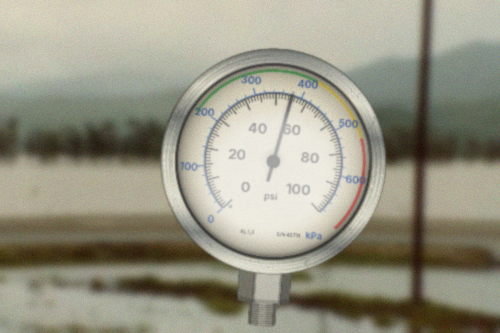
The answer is **55** psi
